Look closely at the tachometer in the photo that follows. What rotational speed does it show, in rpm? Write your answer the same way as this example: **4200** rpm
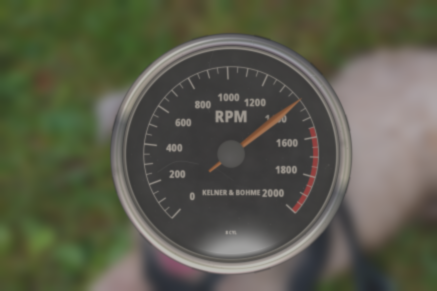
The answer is **1400** rpm
